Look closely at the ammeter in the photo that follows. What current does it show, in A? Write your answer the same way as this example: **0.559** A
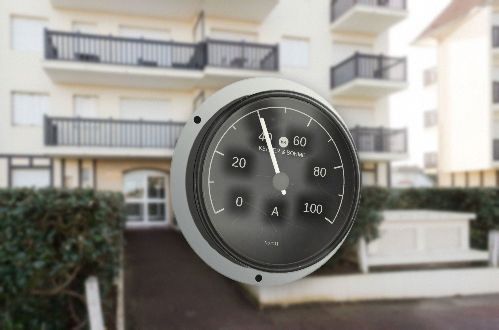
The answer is **40** A
